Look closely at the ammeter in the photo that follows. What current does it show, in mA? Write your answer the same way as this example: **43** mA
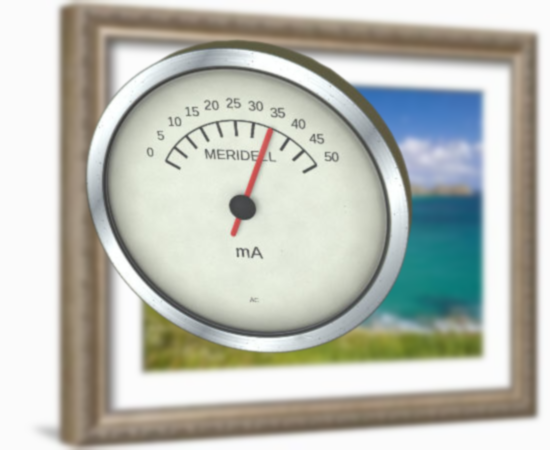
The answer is **35** mA
